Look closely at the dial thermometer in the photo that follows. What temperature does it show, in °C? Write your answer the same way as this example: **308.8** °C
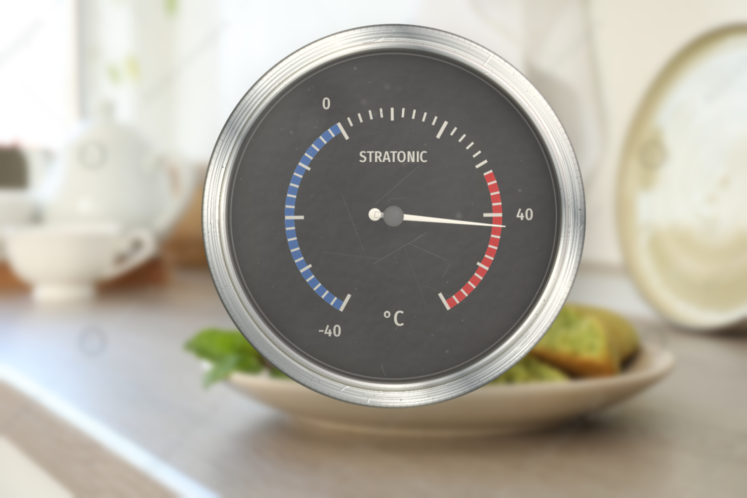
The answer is **42** °C
